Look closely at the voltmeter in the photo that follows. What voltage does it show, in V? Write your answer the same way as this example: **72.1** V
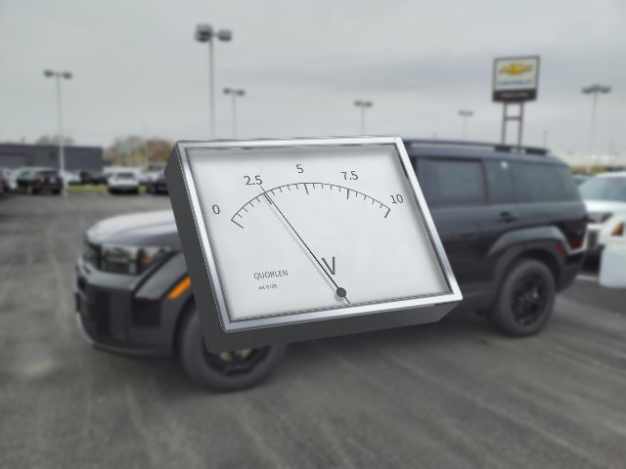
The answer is **2.5** V
